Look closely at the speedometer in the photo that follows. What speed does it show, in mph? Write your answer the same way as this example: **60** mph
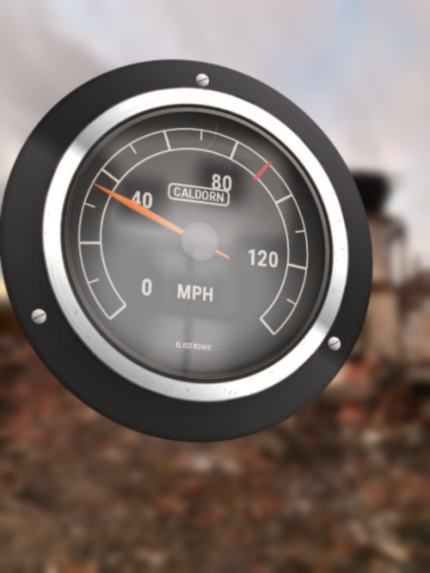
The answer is **35** mph
